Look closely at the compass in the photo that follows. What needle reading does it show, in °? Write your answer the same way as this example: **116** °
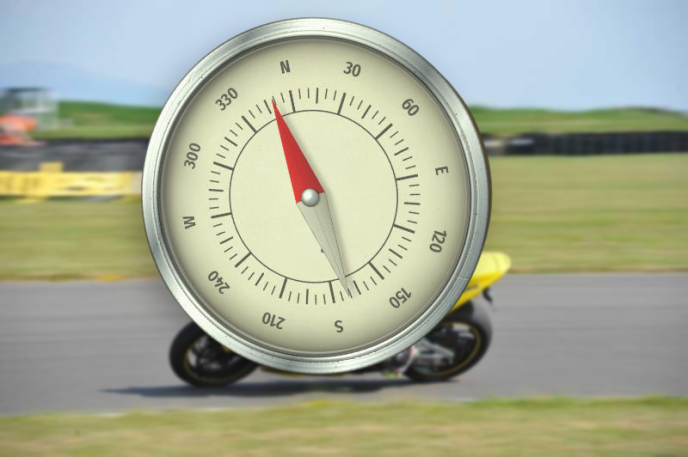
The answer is **350** °
